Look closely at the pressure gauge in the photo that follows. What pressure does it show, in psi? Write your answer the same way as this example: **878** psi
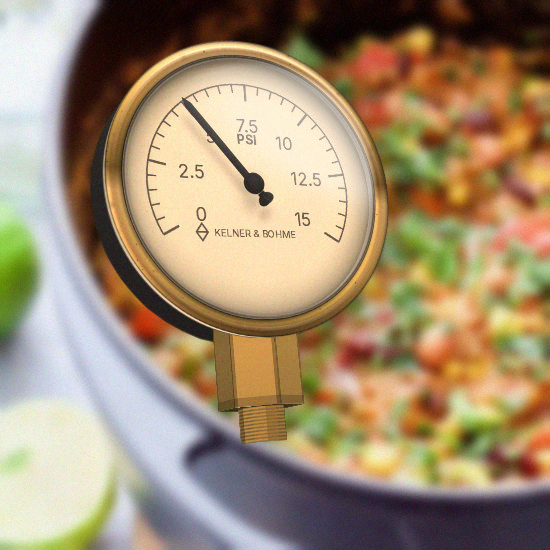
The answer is **5** psi
